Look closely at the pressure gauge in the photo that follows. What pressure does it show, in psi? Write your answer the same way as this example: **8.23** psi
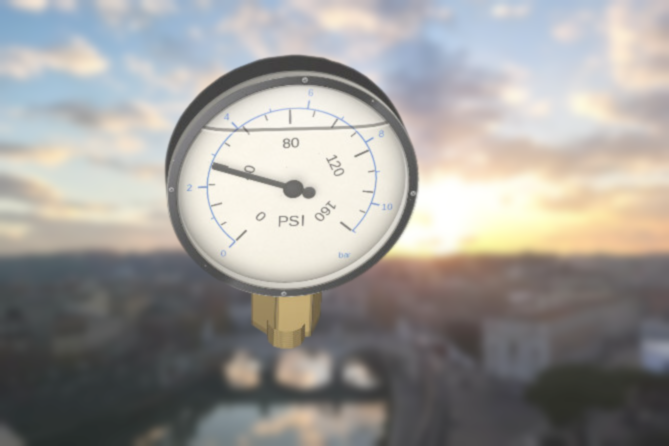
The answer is **40** psi
